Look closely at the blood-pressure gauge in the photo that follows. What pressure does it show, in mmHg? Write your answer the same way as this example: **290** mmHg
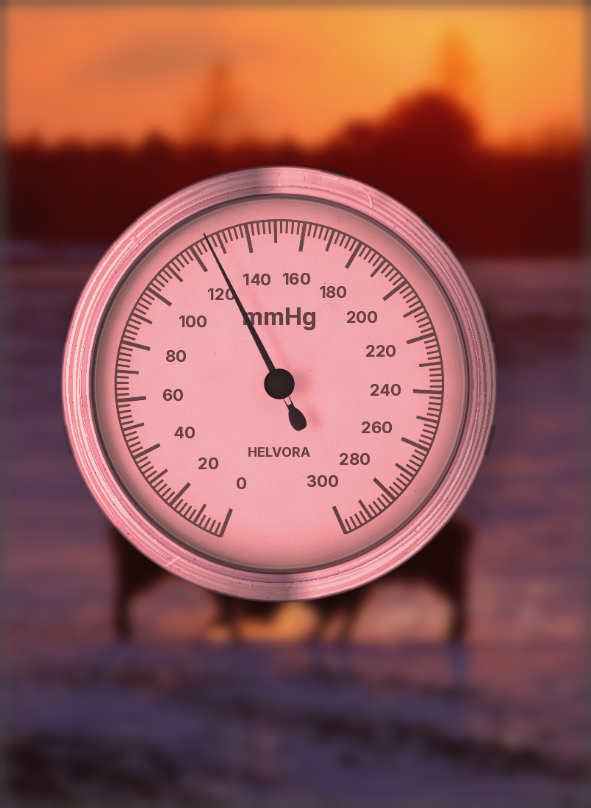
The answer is **126** mmHg
